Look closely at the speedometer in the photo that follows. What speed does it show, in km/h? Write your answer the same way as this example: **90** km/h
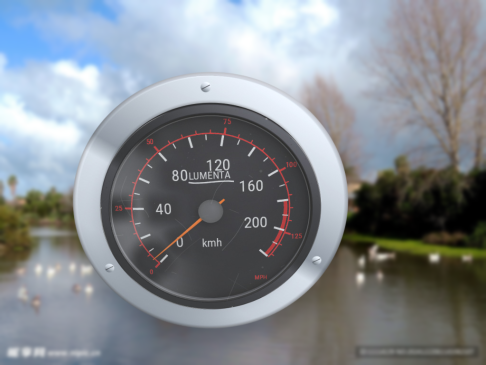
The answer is **5** km/h
